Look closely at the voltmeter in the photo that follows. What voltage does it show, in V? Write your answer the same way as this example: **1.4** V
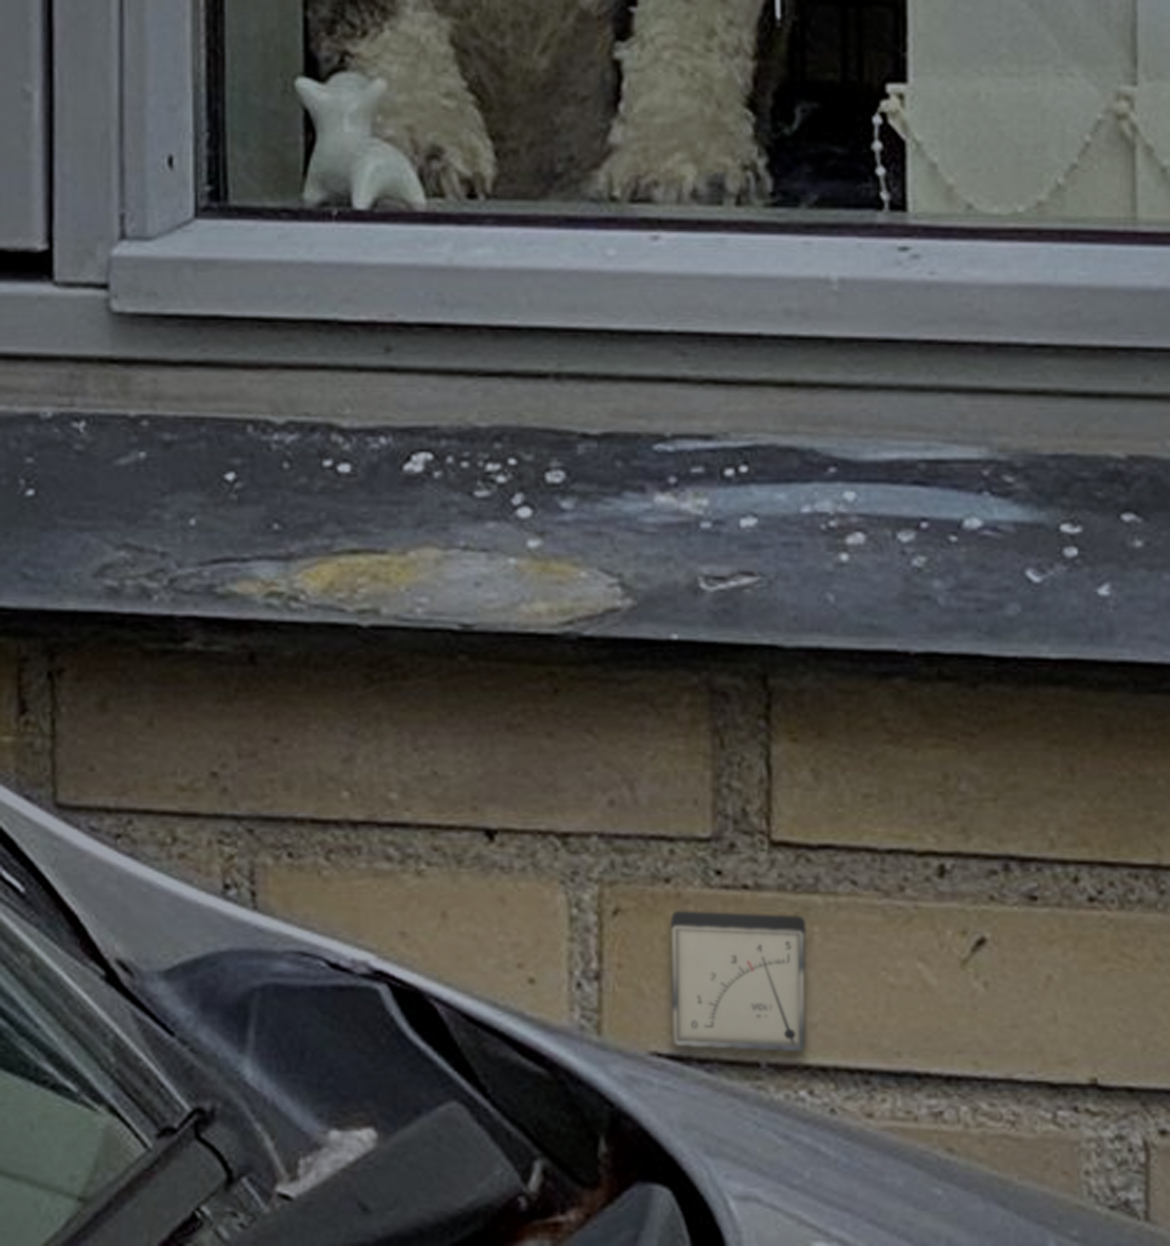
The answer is **4** V
